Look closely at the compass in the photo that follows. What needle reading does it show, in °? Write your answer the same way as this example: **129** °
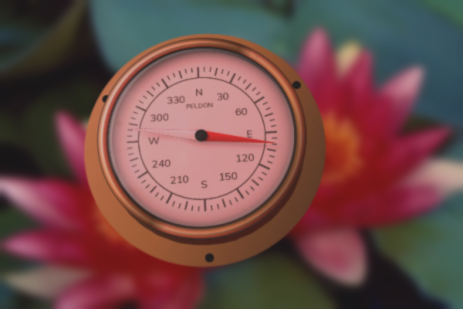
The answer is **100** °
